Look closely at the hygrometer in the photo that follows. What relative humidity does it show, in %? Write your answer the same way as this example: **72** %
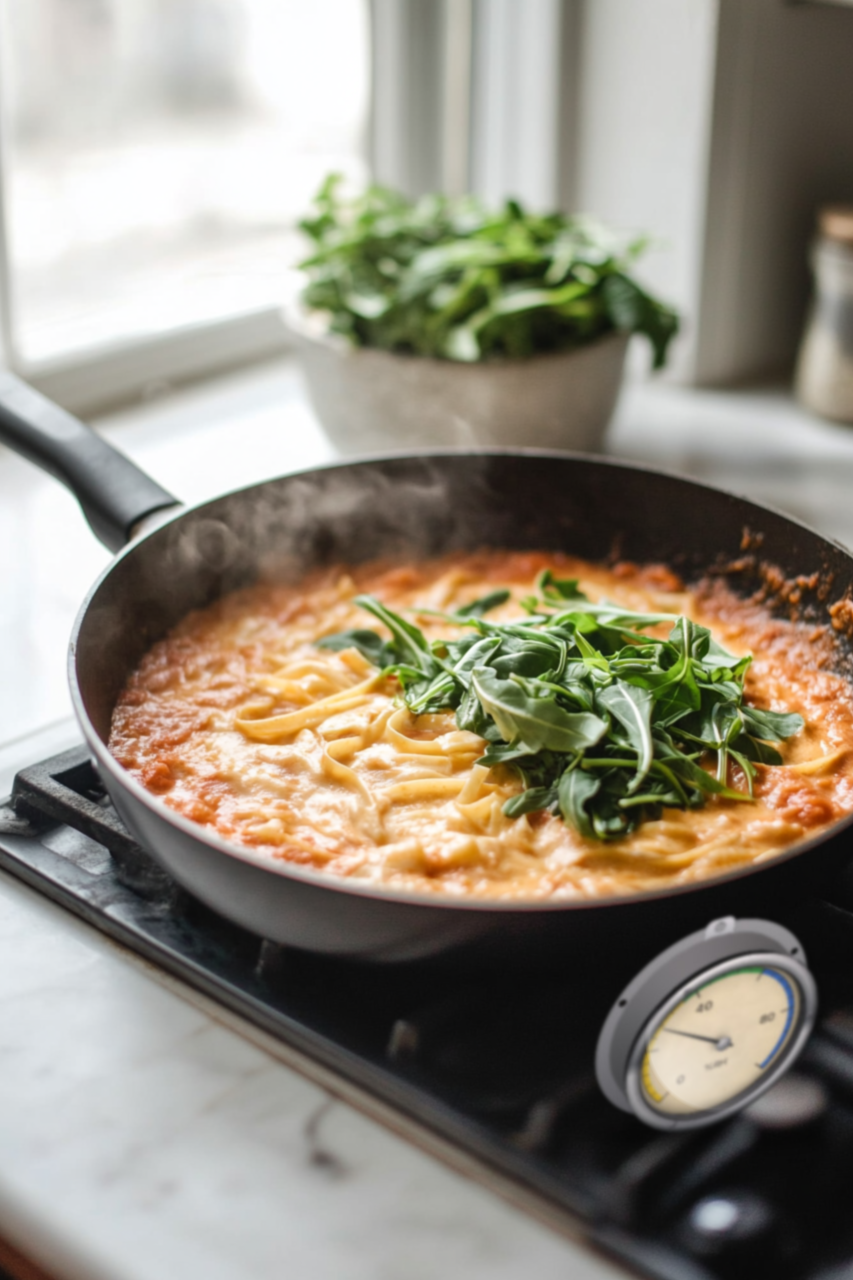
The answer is **28** %
